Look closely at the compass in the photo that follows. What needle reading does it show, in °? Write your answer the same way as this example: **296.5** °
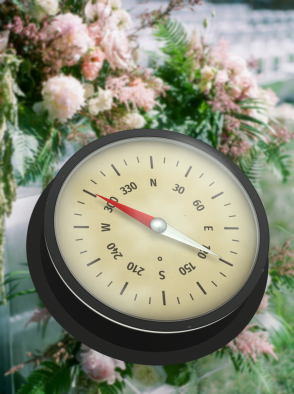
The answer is **300** °
